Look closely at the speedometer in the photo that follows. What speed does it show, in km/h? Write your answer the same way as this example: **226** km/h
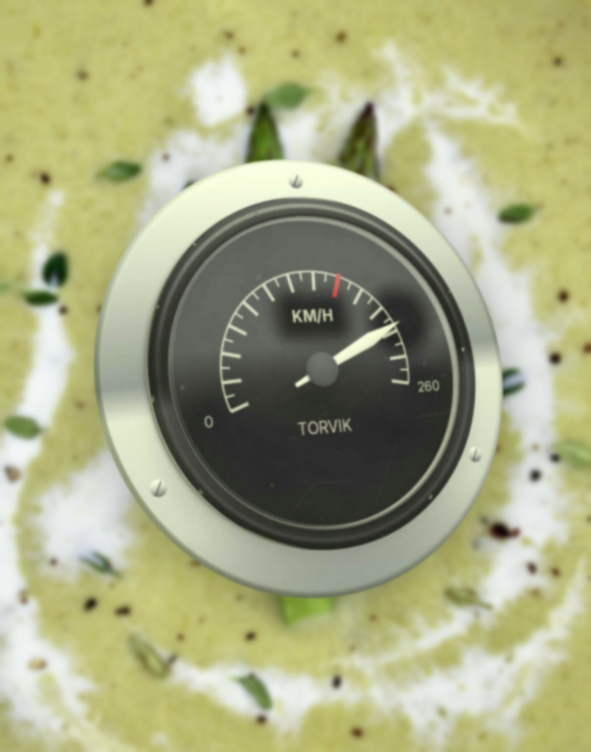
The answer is **215** km/h
